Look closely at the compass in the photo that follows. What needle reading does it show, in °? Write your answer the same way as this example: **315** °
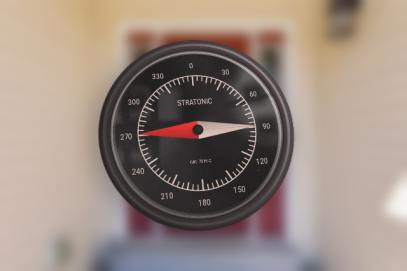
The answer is **270** °
